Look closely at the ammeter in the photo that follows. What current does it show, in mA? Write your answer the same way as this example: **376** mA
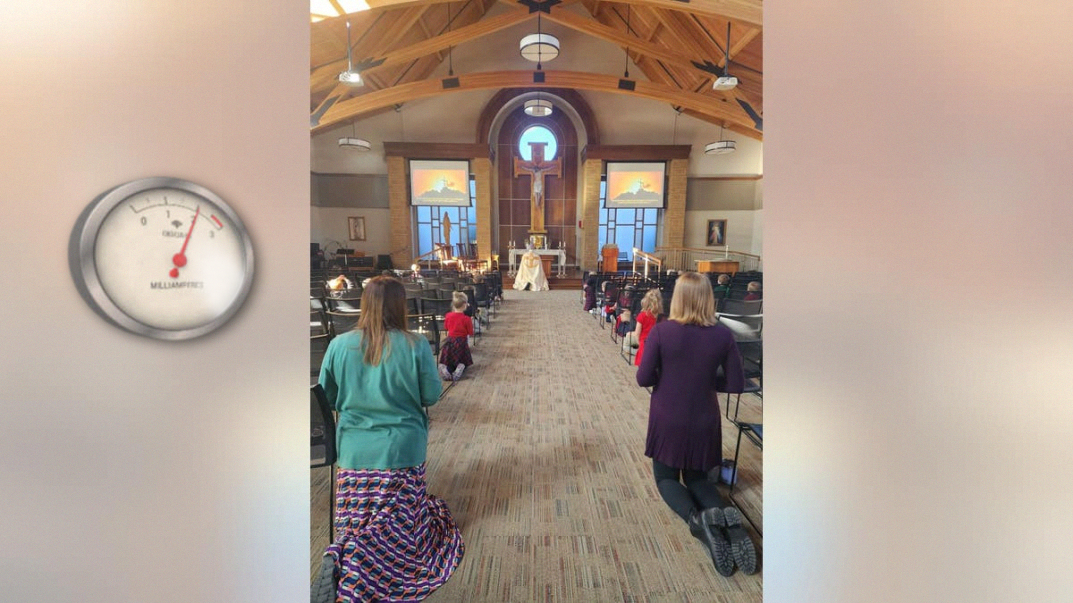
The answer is **2** mA
